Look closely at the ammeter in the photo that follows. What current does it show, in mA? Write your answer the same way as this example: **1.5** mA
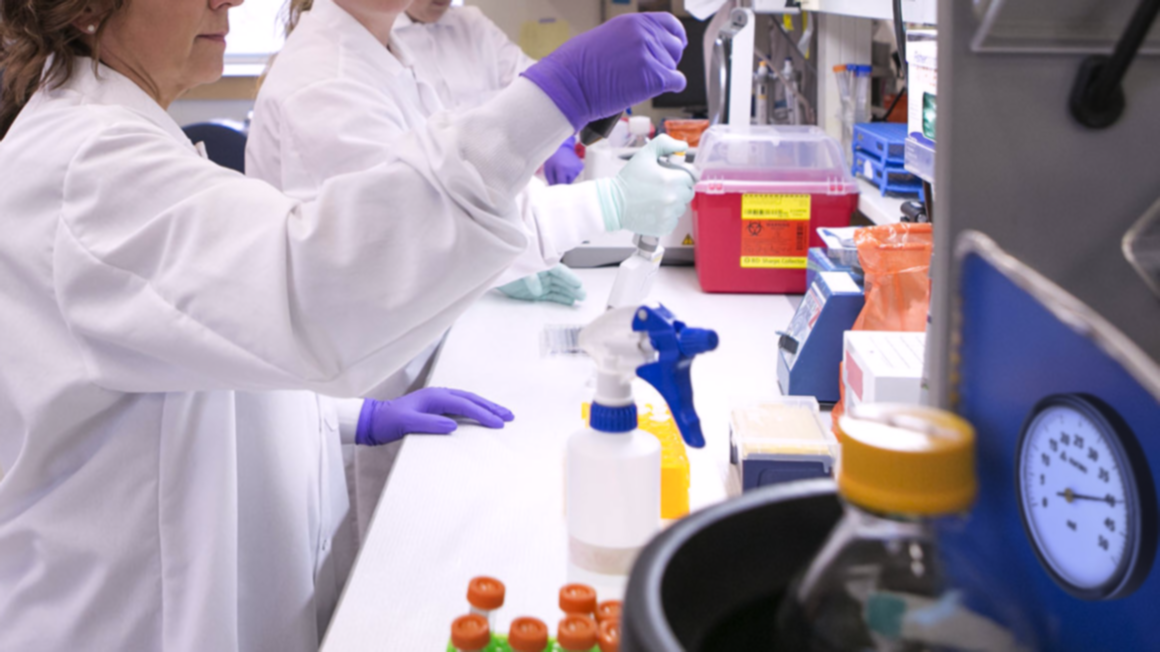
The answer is **40** mA
